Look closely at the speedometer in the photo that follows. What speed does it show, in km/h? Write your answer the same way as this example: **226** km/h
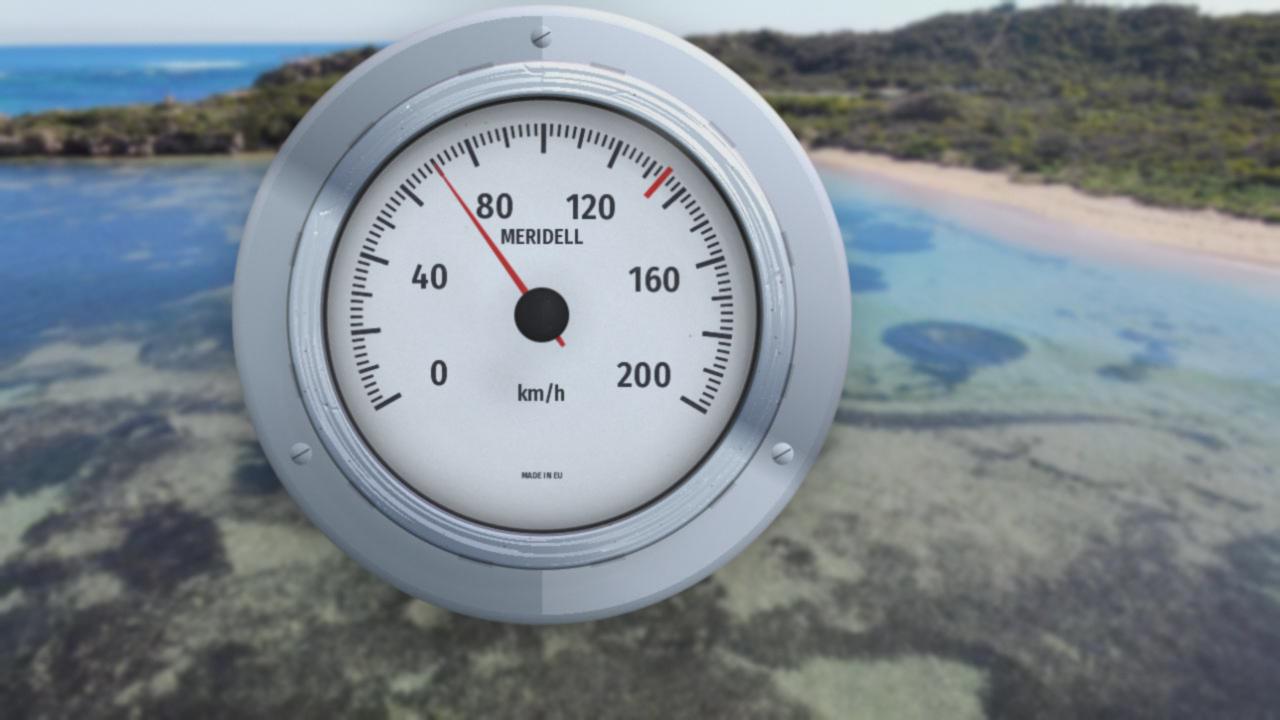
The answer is **70** km/h
